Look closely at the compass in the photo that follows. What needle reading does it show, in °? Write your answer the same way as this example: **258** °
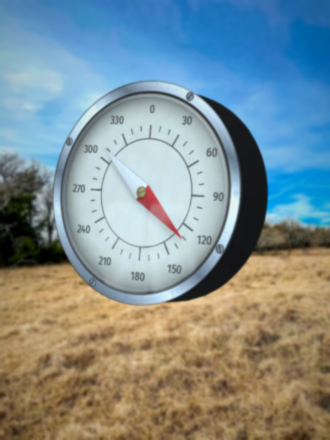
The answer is **130** °
